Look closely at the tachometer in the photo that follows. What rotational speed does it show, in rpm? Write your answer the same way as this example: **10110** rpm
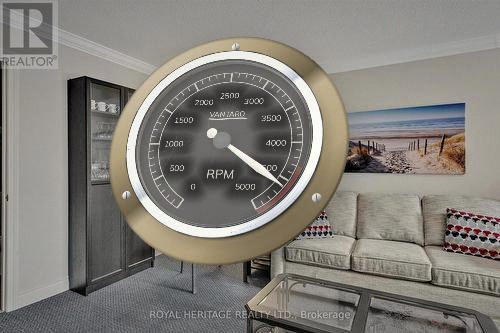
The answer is **4600** rpm
